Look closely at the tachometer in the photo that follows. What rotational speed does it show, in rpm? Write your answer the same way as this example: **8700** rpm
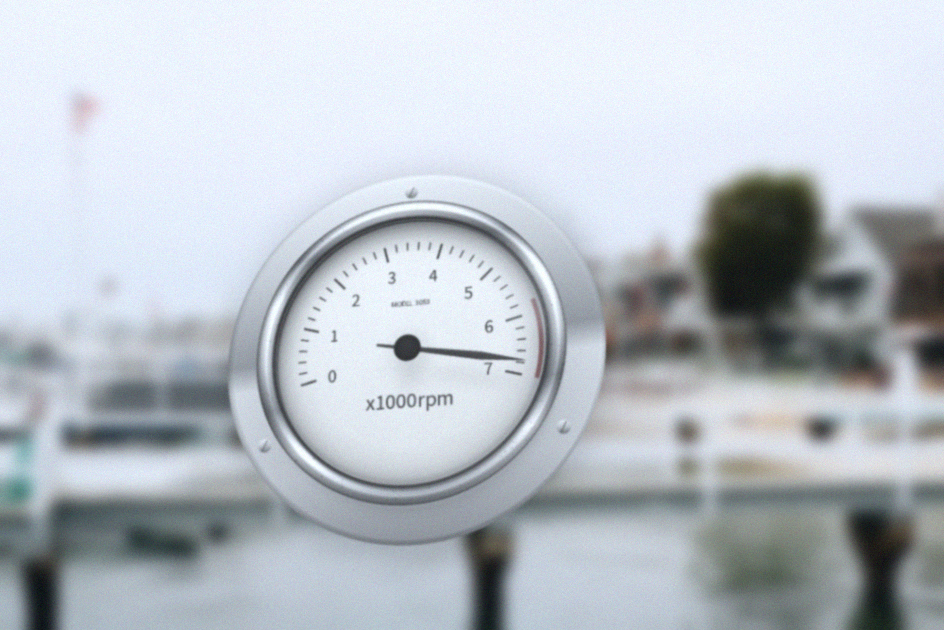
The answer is **6800** rpm
